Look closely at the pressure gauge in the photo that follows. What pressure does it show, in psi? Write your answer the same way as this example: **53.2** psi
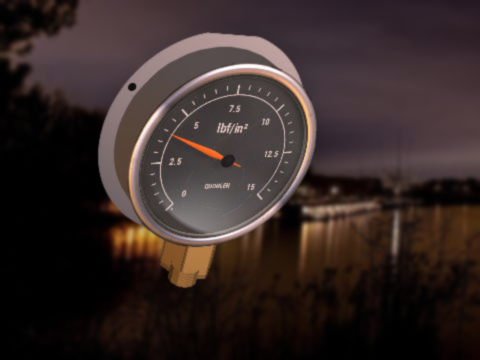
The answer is **4** psi
